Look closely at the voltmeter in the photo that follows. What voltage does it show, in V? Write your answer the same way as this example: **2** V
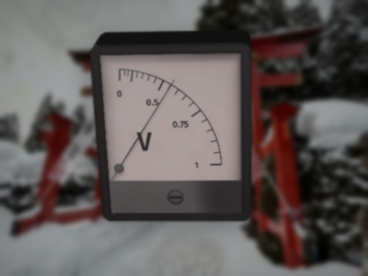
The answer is **0.55** V
